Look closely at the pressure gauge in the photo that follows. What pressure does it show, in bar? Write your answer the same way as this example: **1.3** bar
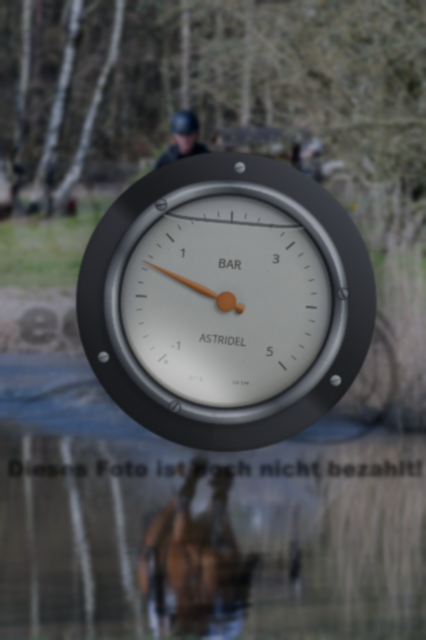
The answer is **0.5** bar
